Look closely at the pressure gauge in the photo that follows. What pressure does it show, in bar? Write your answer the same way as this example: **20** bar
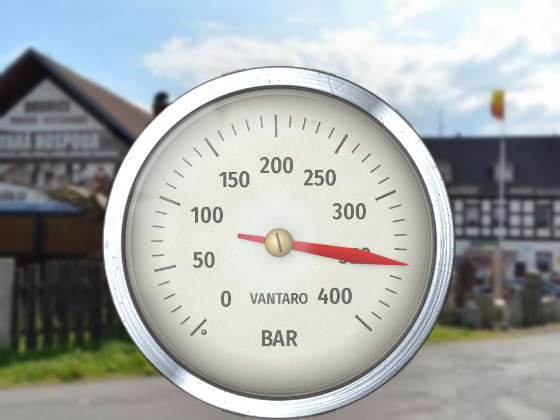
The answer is **350** bar
